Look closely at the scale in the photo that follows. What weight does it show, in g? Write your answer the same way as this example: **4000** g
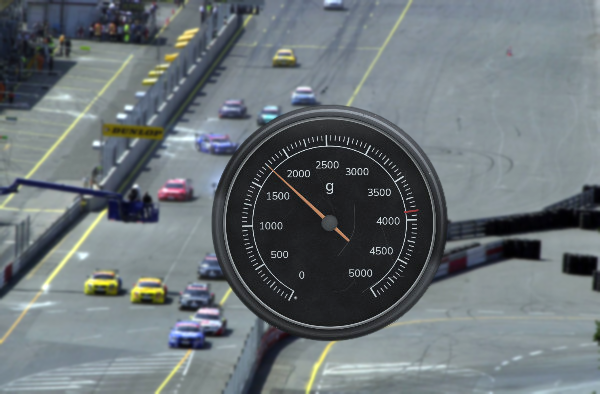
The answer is **1750** g
